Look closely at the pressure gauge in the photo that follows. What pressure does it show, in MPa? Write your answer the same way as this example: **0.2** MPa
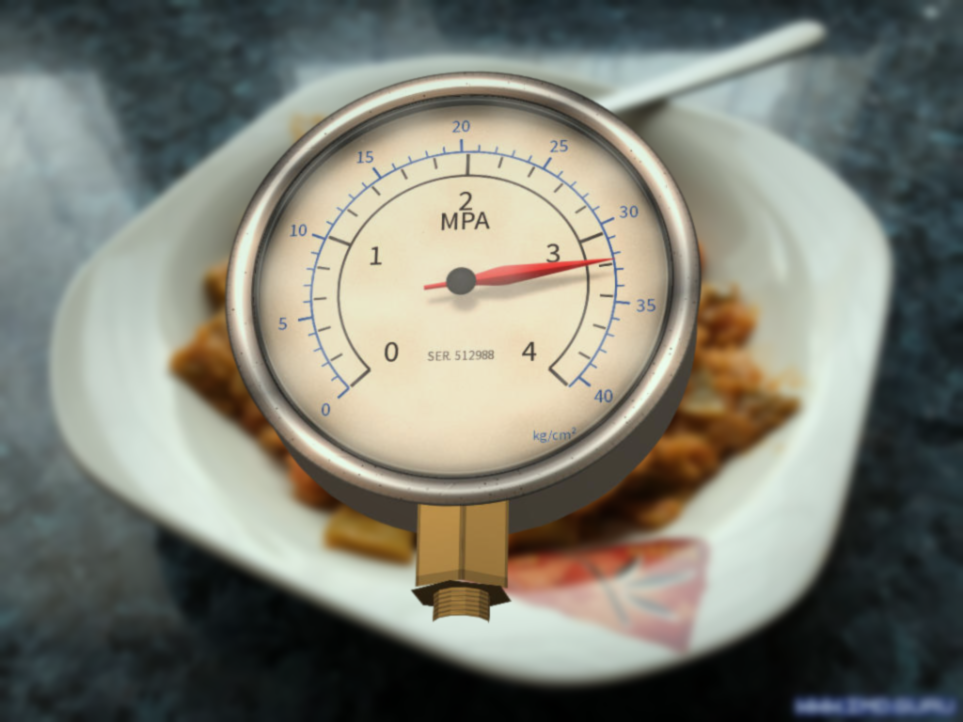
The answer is **3.2** MPa
